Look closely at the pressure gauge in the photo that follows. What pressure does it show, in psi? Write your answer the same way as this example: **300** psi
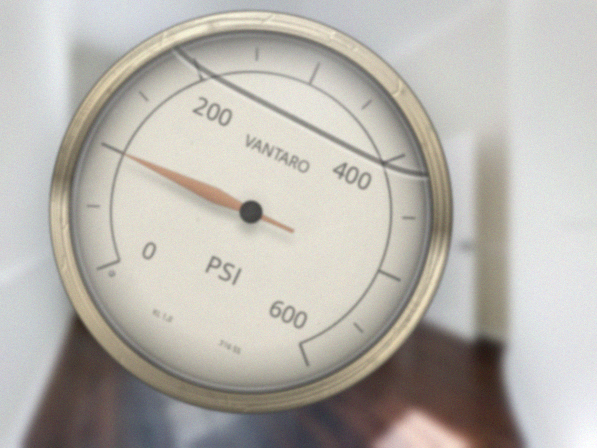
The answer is **100** psi
